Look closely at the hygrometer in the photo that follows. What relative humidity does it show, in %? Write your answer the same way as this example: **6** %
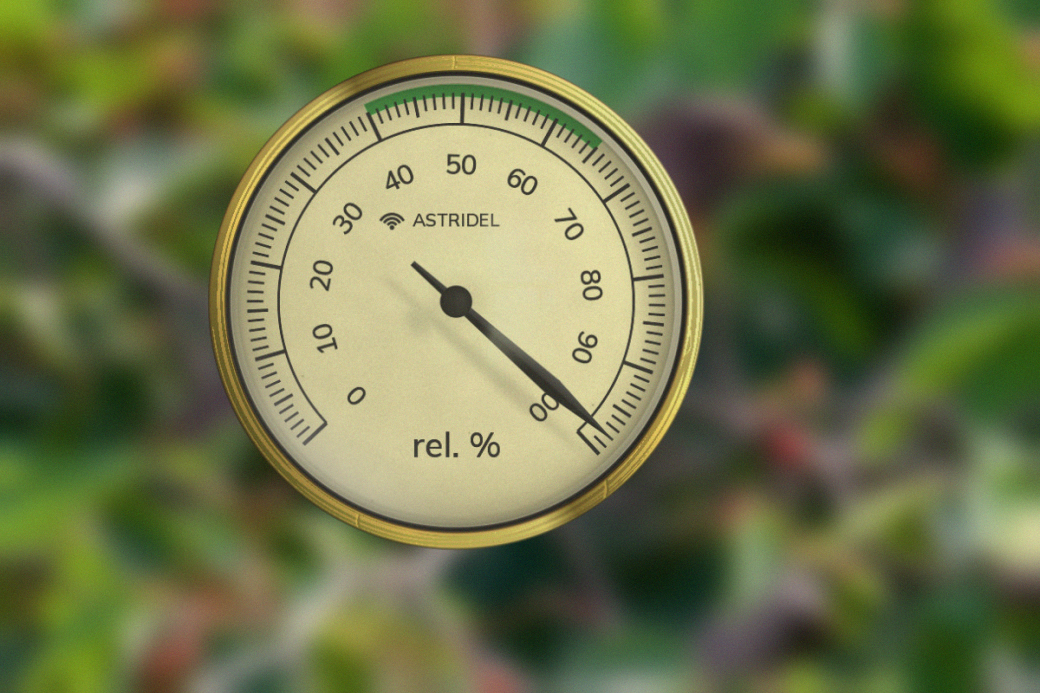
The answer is **98** %
